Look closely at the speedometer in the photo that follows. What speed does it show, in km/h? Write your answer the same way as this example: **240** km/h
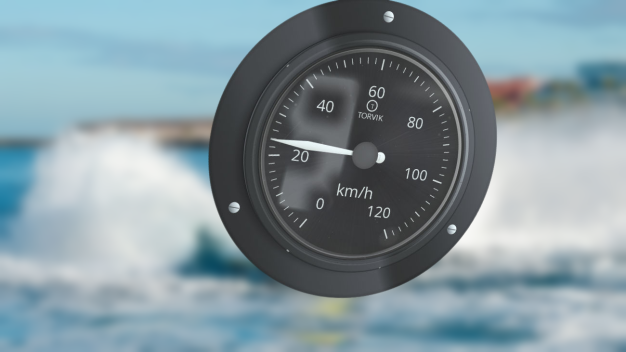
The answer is **24** km/h
